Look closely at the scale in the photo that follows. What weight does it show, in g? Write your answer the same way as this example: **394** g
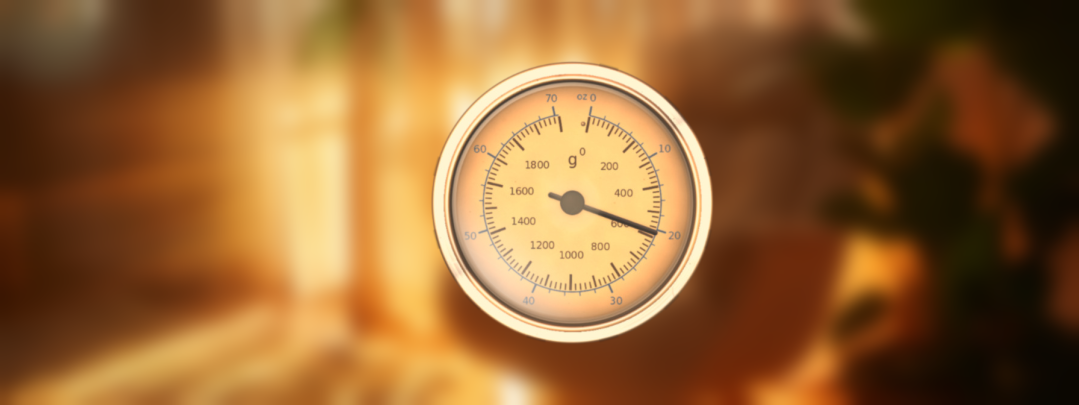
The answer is **580** g
